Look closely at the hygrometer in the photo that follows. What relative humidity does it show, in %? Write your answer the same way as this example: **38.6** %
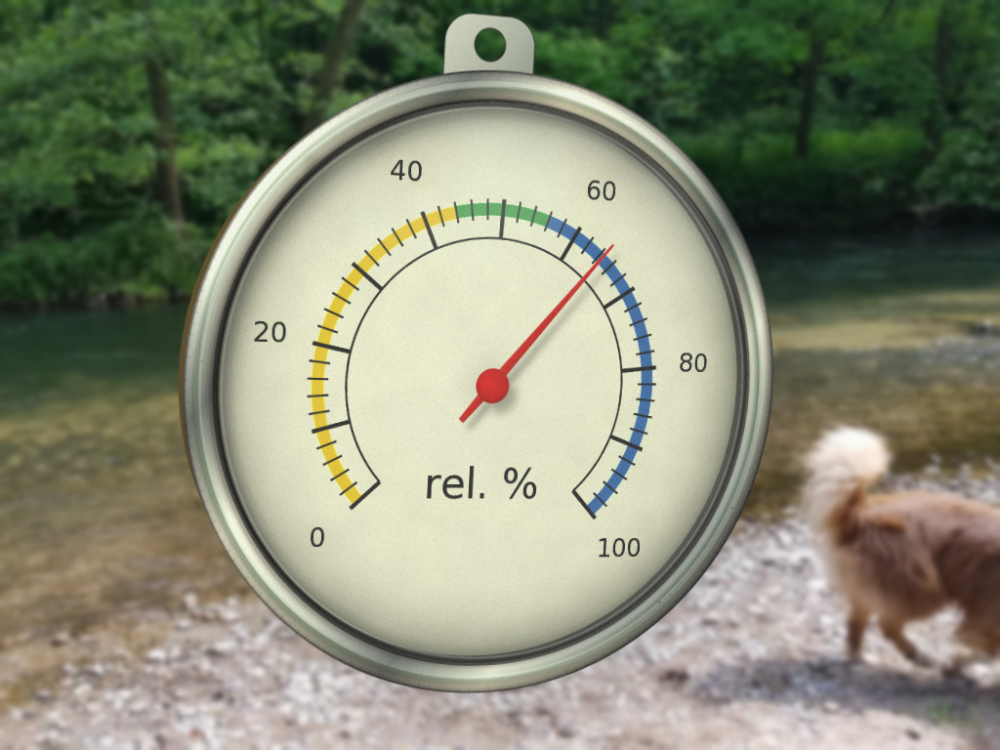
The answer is **64** %
